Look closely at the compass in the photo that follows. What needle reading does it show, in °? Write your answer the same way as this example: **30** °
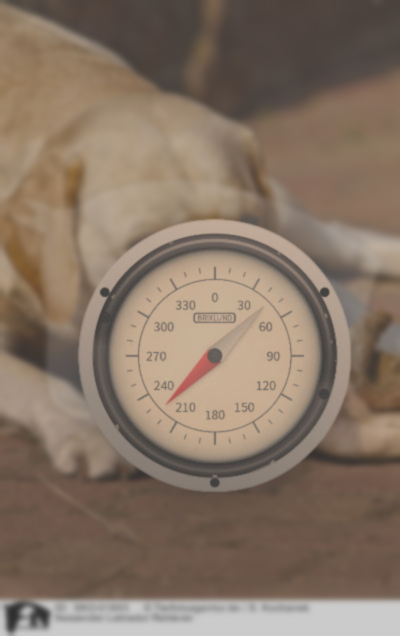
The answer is **225** °
